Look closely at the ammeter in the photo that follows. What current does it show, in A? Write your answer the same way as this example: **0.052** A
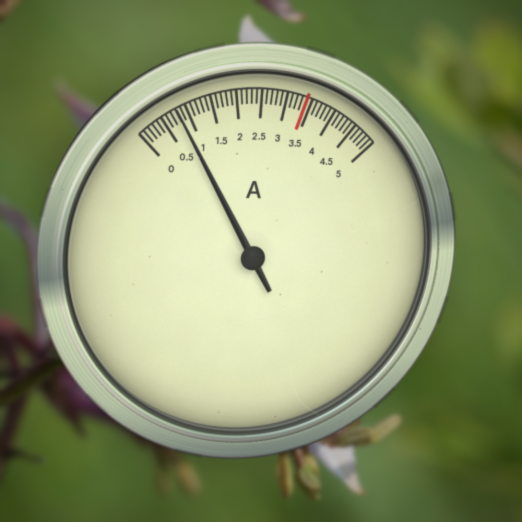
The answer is **0.8** A
